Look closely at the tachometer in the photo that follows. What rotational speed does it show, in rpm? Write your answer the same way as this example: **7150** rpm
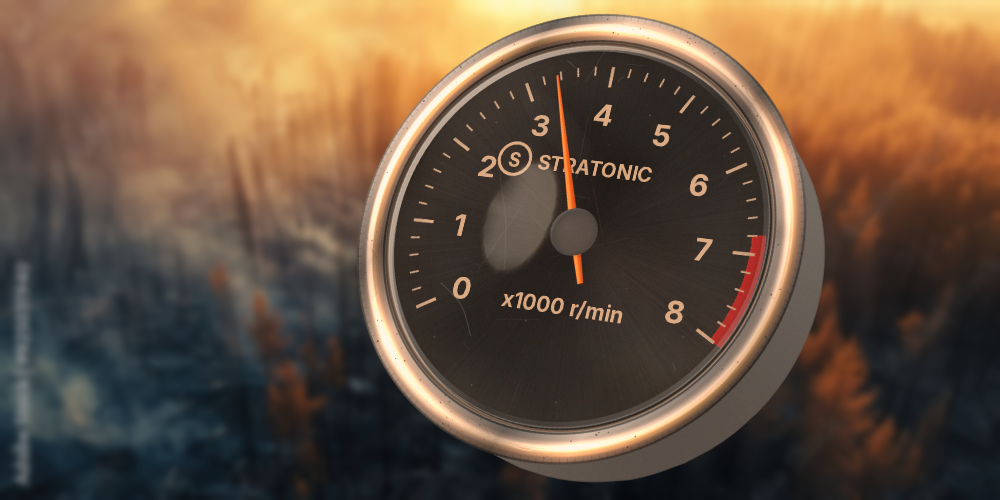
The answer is **3400** rpm
